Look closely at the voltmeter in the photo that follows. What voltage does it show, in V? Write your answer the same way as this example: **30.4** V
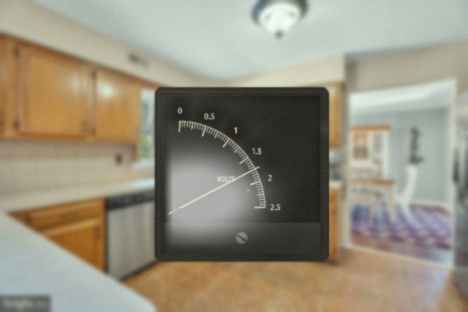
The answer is **1.75** V
